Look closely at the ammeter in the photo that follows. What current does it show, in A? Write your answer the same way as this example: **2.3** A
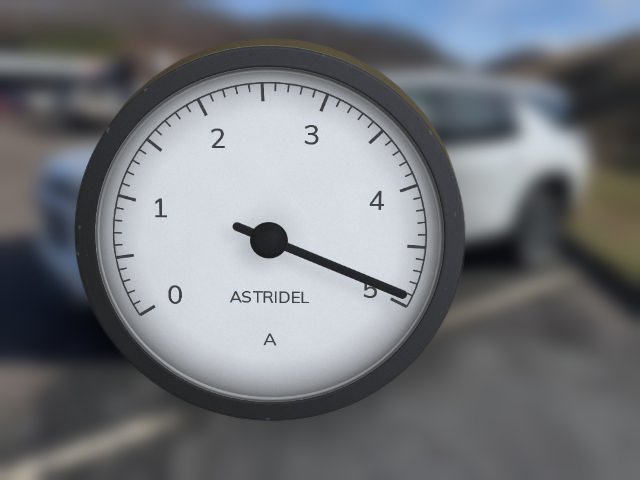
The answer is **4.9** A
